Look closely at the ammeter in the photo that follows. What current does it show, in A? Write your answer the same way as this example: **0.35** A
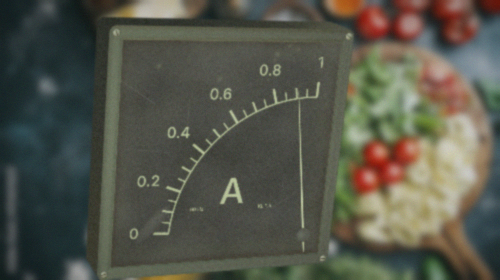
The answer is **0.9** A
